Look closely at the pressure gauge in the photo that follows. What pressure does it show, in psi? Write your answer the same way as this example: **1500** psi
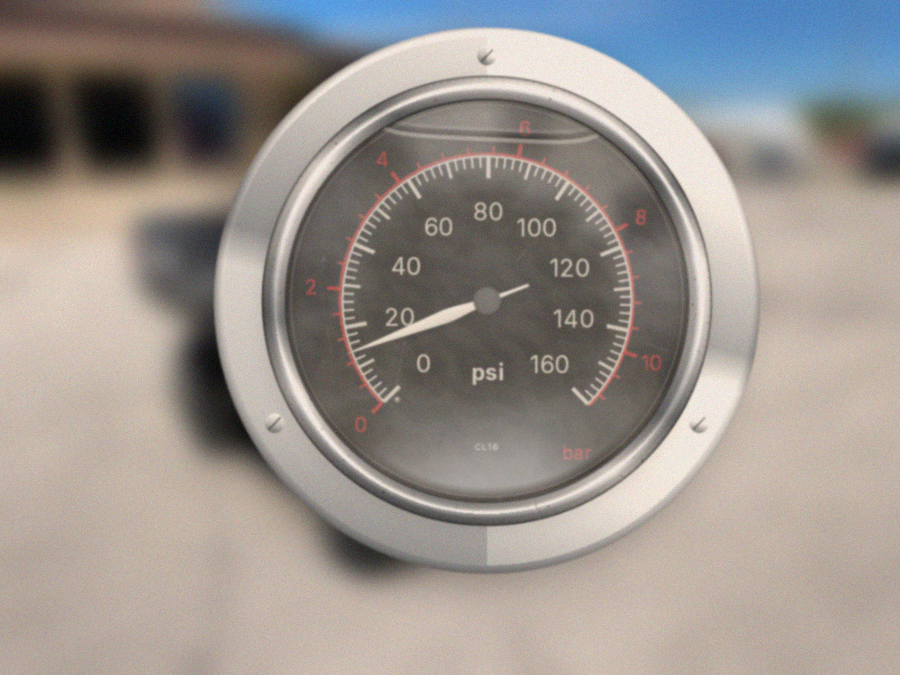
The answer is **14** psi
